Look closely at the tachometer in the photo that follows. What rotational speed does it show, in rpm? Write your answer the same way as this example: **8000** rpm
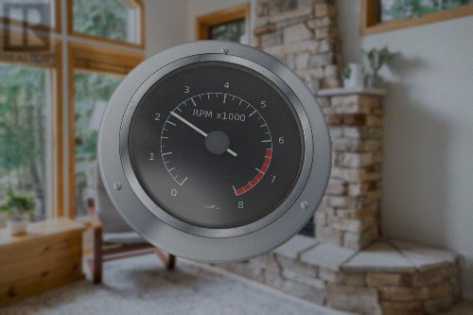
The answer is **2250** rpm
